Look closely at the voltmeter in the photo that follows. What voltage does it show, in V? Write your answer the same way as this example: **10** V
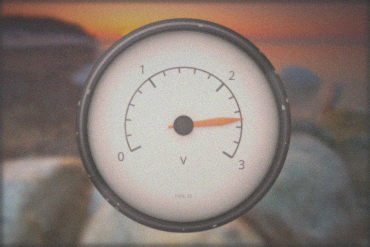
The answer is **2.5** V
